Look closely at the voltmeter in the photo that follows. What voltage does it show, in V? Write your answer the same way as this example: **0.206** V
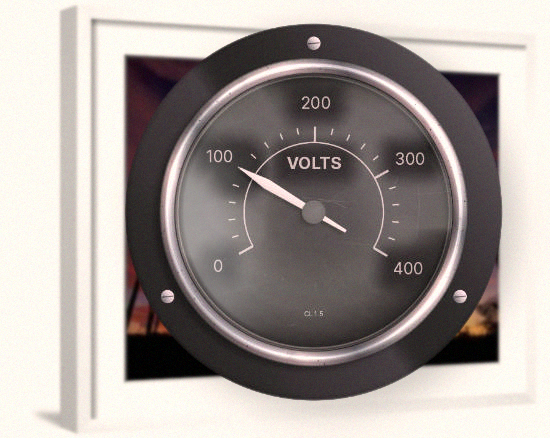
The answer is **100** V
